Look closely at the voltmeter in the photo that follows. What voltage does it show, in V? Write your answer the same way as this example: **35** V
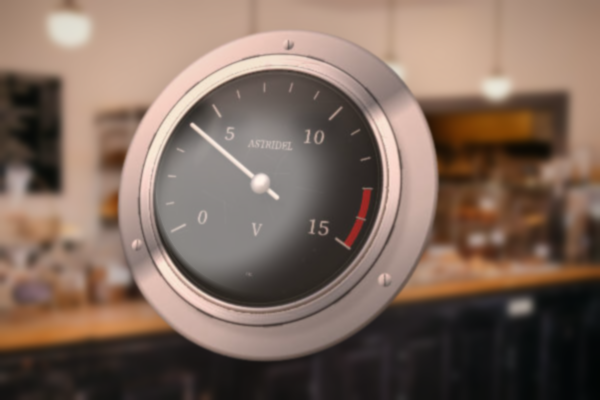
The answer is **4** V
